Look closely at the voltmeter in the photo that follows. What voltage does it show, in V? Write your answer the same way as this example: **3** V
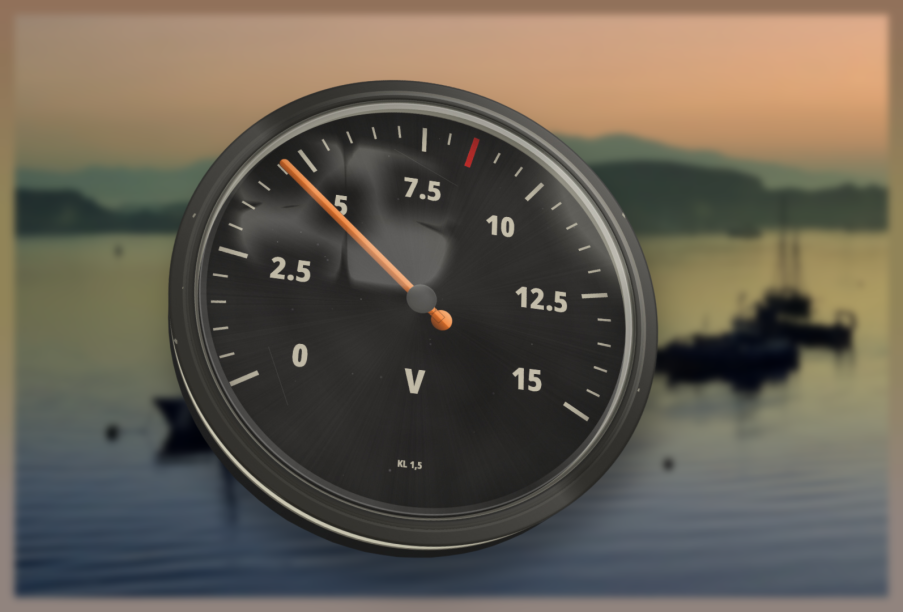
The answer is **4.5** V
